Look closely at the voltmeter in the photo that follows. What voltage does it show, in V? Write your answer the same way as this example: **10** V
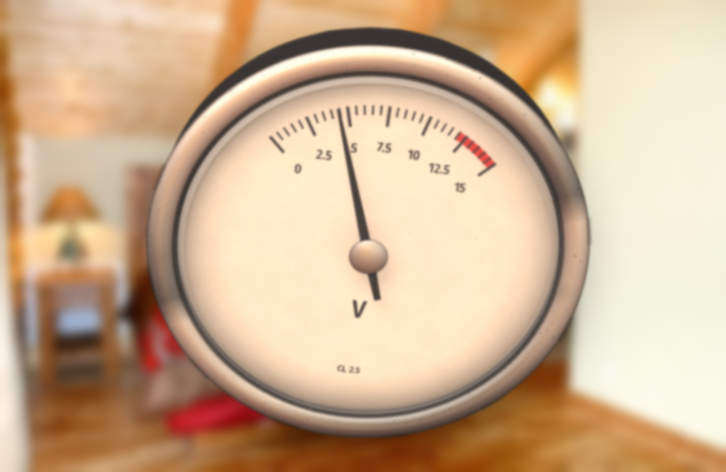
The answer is **4.5** V
